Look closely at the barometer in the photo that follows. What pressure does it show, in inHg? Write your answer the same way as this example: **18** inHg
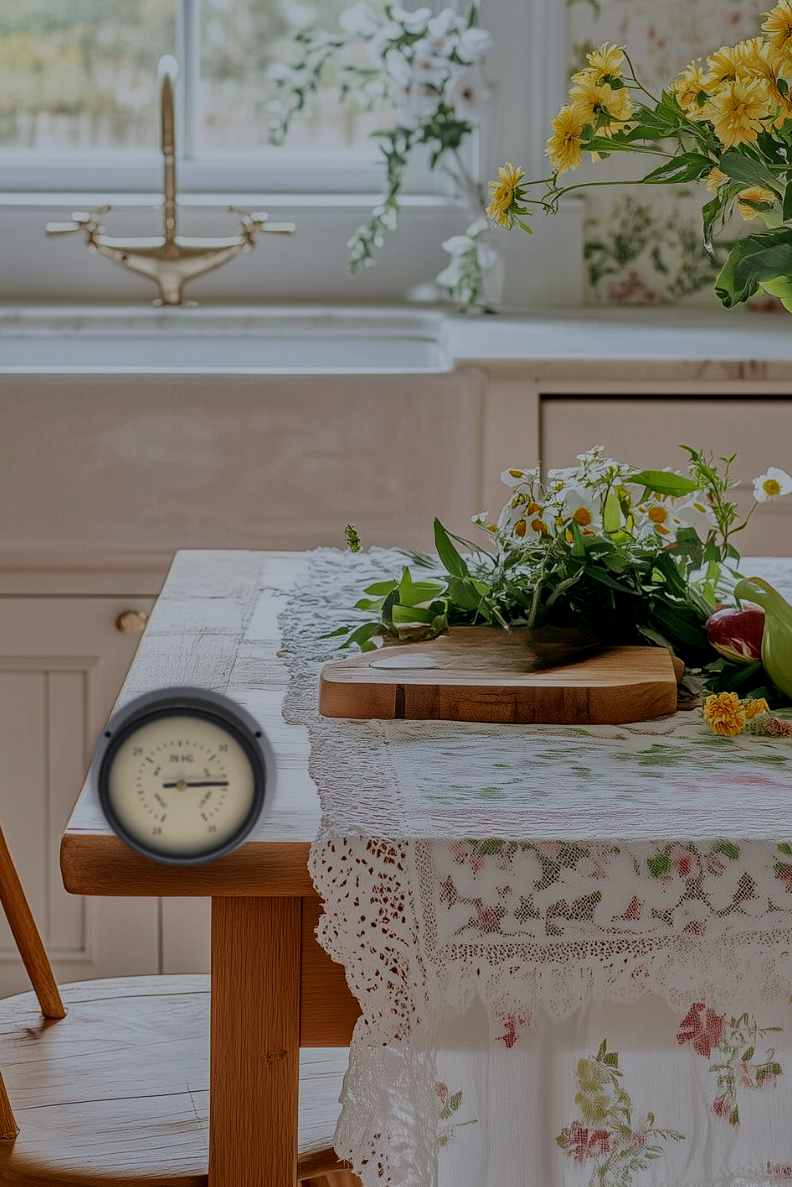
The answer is **30.4** inHg
